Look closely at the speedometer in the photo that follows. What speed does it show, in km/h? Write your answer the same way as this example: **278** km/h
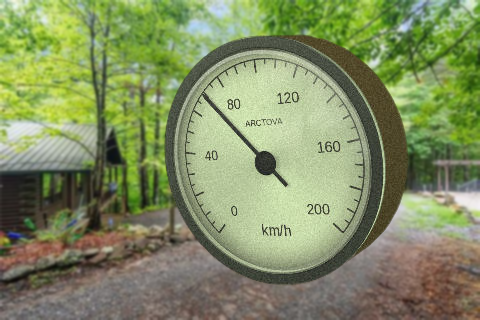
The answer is **70** km/h
